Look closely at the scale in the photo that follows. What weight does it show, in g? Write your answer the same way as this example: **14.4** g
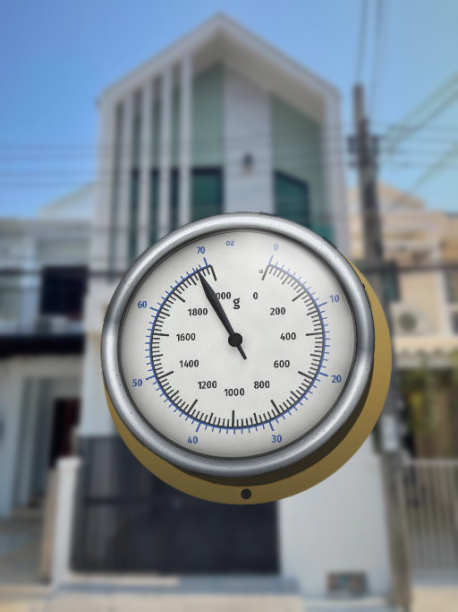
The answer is **1940** g
